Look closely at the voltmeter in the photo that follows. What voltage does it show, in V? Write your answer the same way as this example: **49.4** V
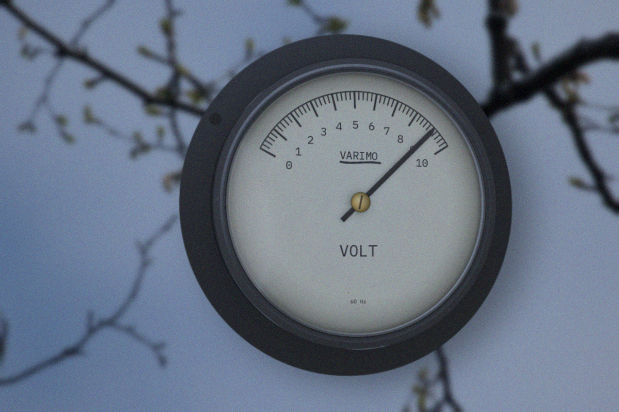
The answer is **9** V
